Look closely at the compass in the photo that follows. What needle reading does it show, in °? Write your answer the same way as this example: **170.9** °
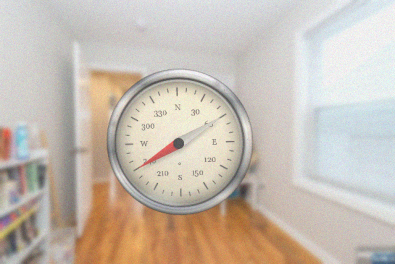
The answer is **240** °
